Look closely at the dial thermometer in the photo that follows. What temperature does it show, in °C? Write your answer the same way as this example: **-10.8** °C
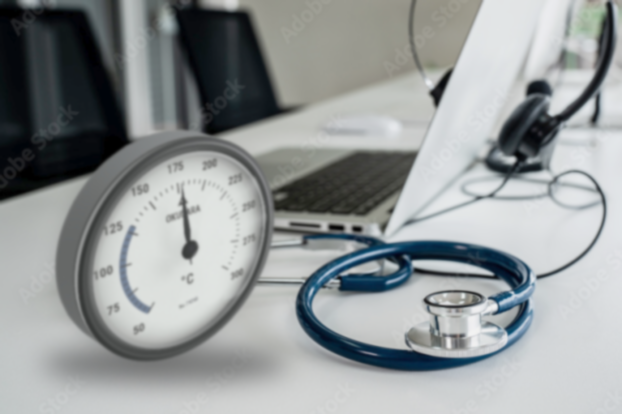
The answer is **175** °C
